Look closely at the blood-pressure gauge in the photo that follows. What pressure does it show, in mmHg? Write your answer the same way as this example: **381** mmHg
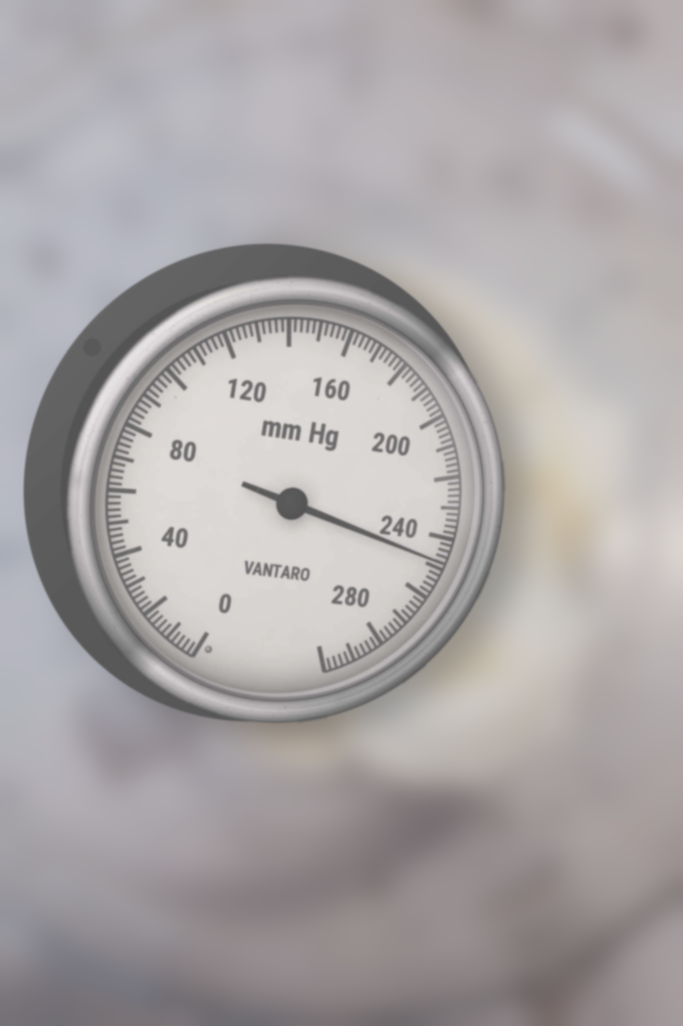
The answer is **248** mmHg
